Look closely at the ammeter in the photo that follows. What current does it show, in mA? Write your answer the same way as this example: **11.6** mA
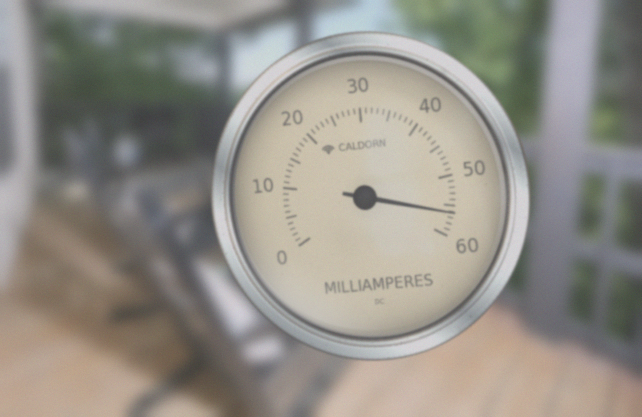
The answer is **56** mA
